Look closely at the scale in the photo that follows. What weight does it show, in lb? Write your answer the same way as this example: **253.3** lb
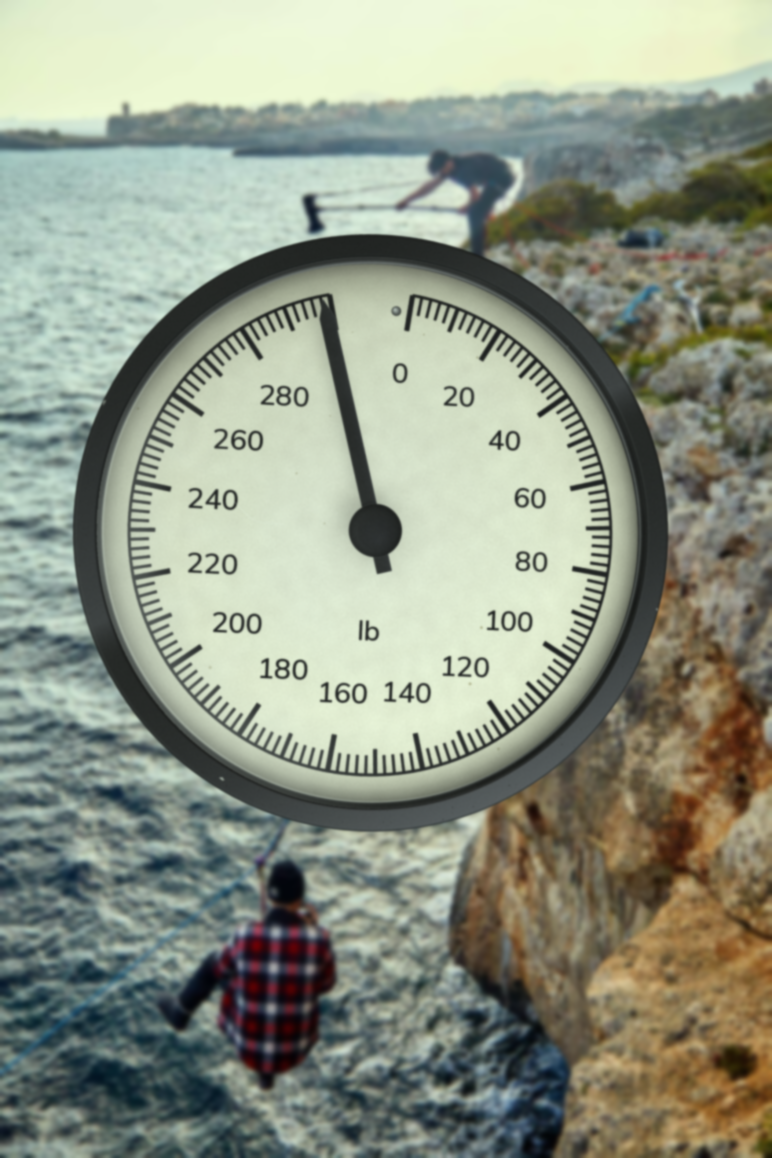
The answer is **298** lb
